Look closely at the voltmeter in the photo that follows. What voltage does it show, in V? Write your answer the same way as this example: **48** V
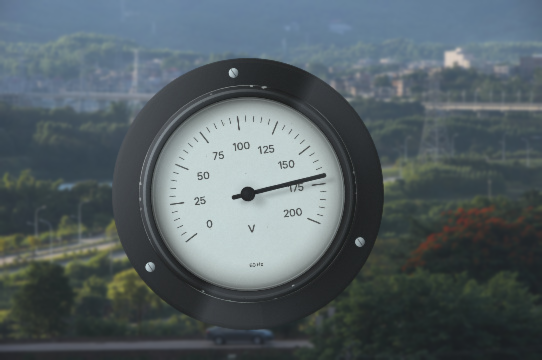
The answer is **170** V
